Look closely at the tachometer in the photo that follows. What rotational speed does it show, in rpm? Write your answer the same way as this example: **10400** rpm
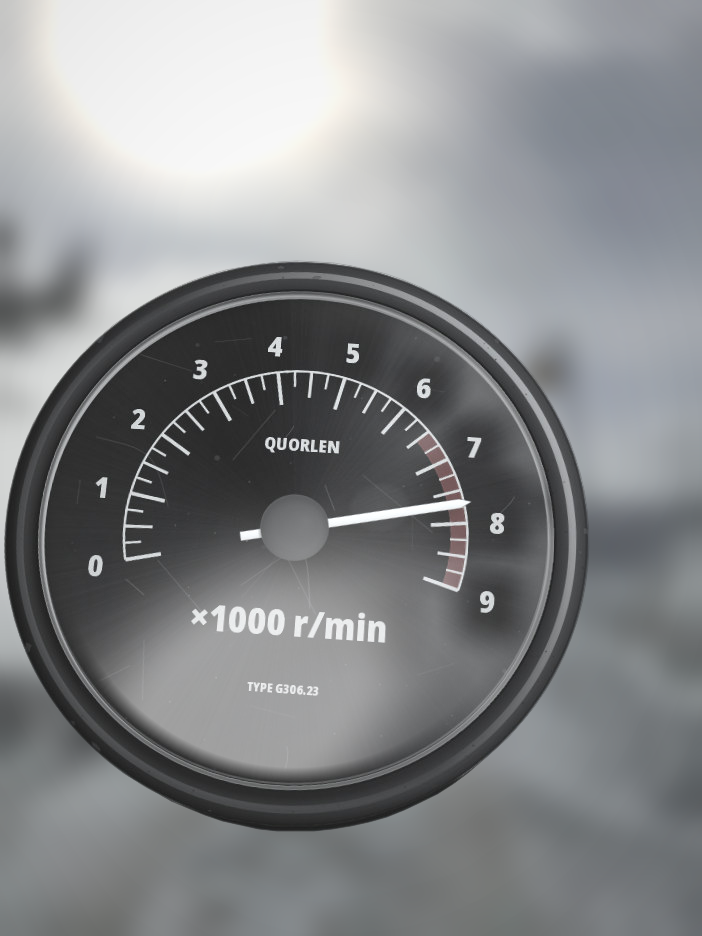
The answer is **7750** rpm
